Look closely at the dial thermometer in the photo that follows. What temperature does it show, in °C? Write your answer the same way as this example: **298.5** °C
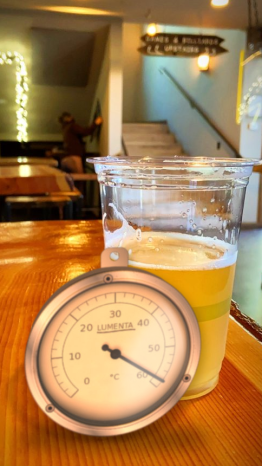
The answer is **58** °C
